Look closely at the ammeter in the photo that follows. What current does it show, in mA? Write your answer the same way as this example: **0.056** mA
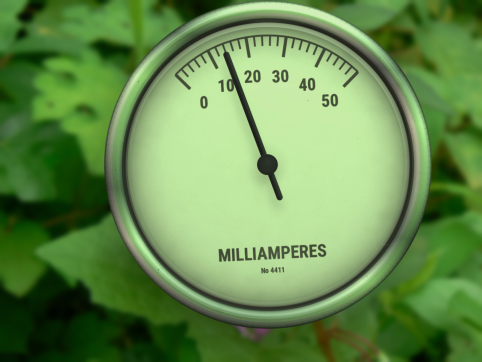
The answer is **14** mA
